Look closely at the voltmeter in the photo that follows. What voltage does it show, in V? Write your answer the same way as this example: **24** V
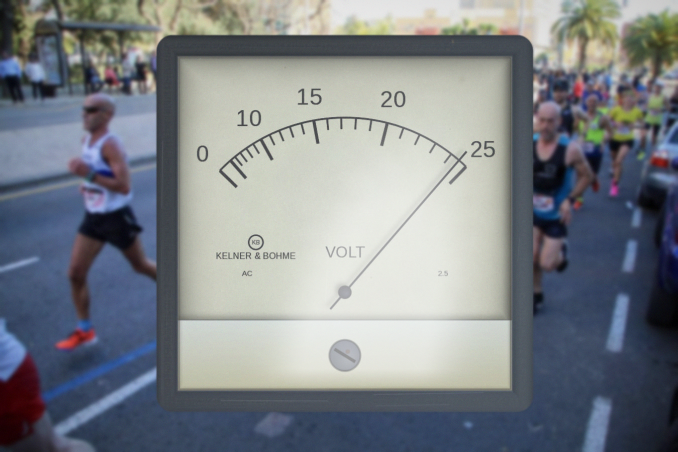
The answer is **24.5** V
